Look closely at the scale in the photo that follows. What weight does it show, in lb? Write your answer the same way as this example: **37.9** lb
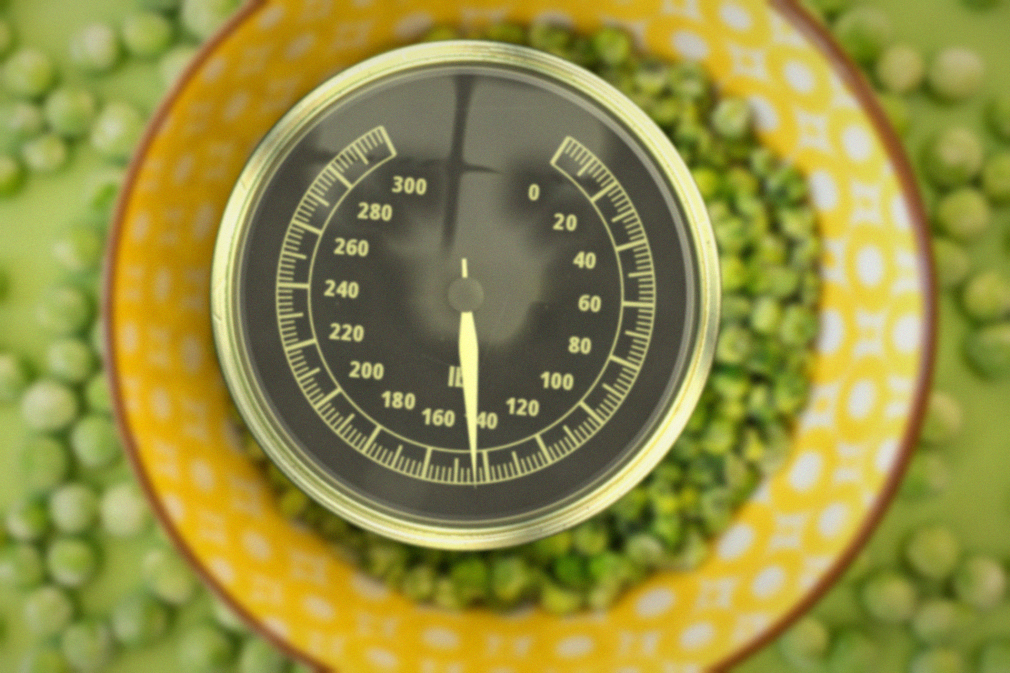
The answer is **144** lb
